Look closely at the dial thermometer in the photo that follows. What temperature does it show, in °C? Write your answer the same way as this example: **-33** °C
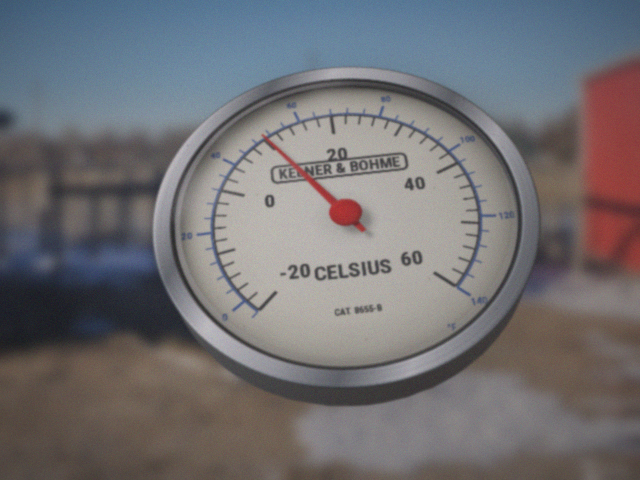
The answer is **10** °C
